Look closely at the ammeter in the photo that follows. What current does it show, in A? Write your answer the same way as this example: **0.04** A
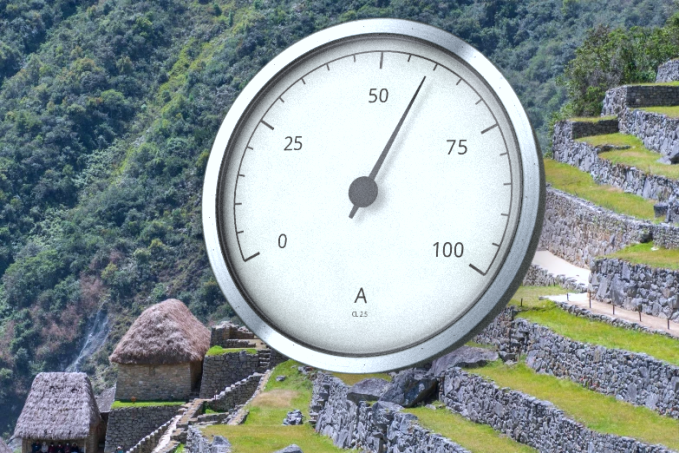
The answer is **60** A
